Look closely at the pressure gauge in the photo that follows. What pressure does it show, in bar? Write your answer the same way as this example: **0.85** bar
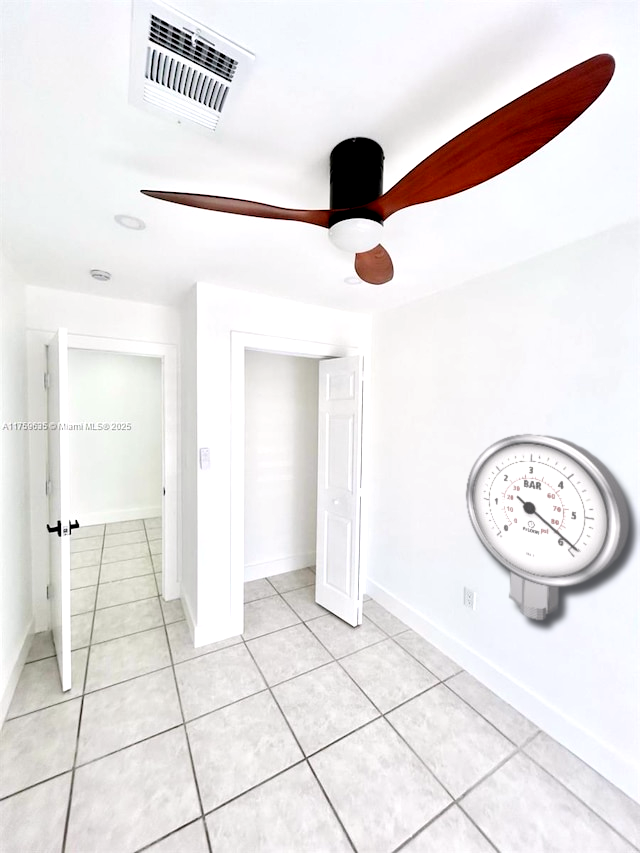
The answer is **5.8** bar
